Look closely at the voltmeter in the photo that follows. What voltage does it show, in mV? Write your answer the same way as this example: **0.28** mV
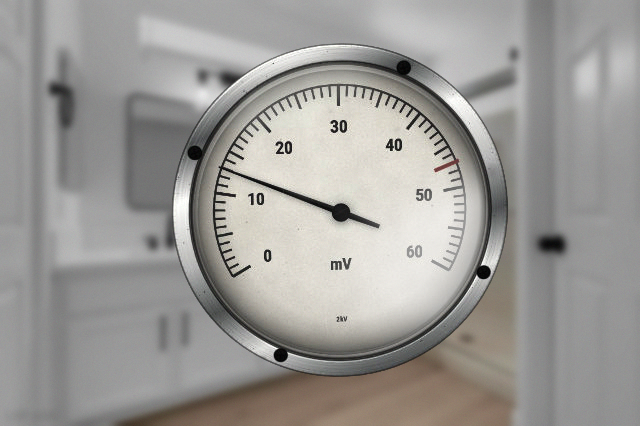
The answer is **13** mV
